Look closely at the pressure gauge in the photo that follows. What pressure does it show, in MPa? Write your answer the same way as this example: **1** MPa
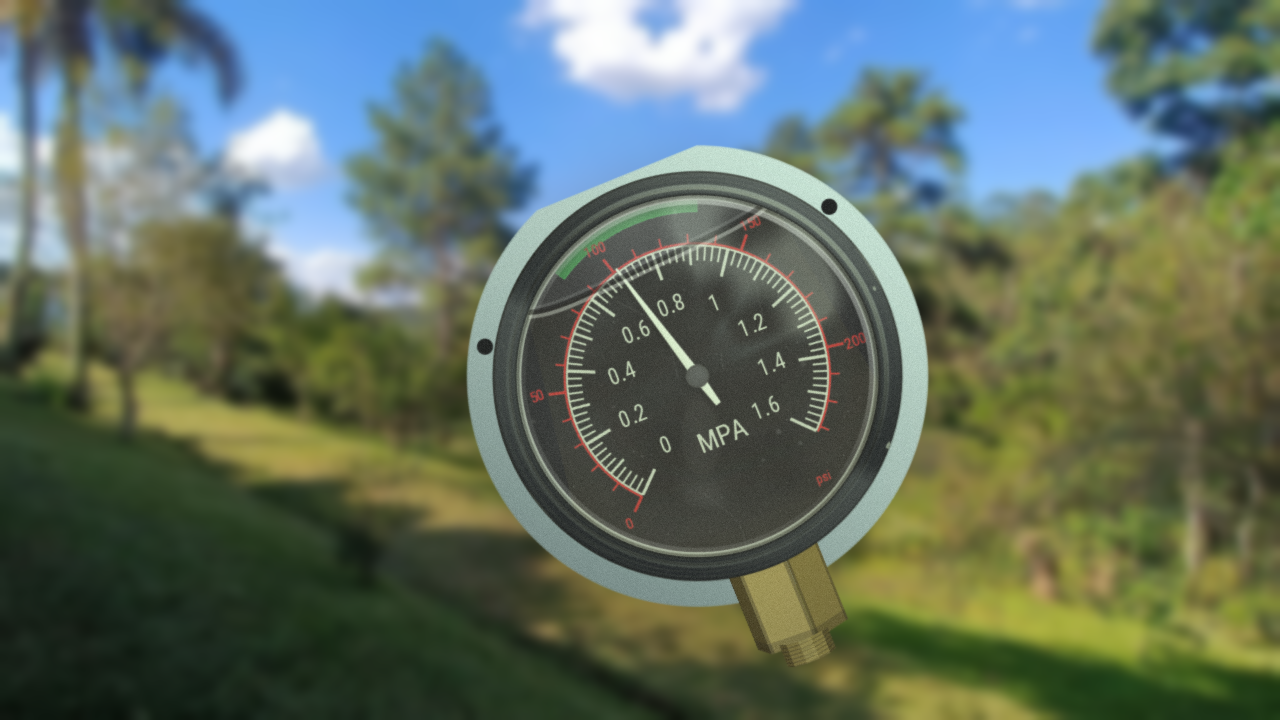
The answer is **0.7** MPa
